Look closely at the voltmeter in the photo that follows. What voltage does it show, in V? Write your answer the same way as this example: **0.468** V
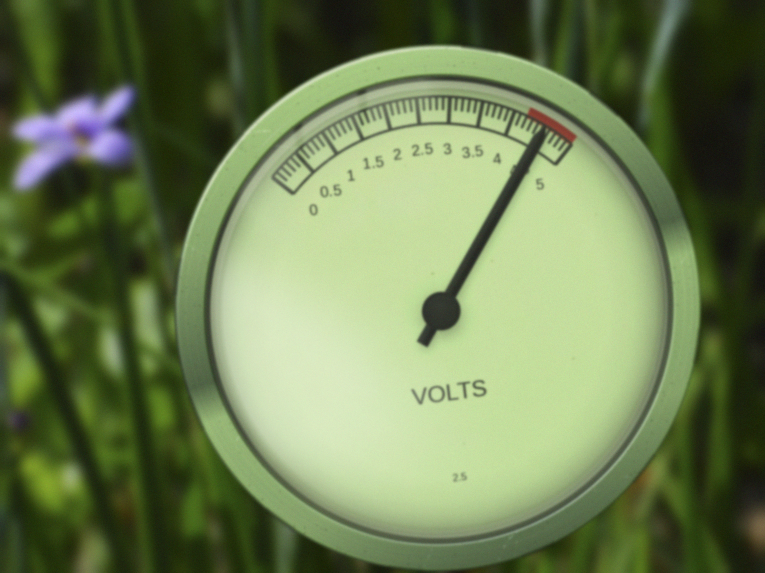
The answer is **4.5** V
